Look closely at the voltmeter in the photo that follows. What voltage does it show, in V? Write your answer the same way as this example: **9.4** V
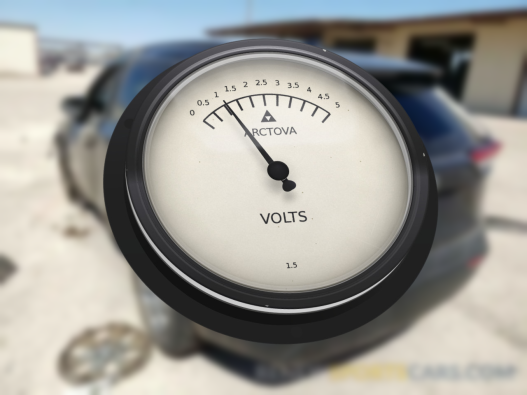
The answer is **1** V
